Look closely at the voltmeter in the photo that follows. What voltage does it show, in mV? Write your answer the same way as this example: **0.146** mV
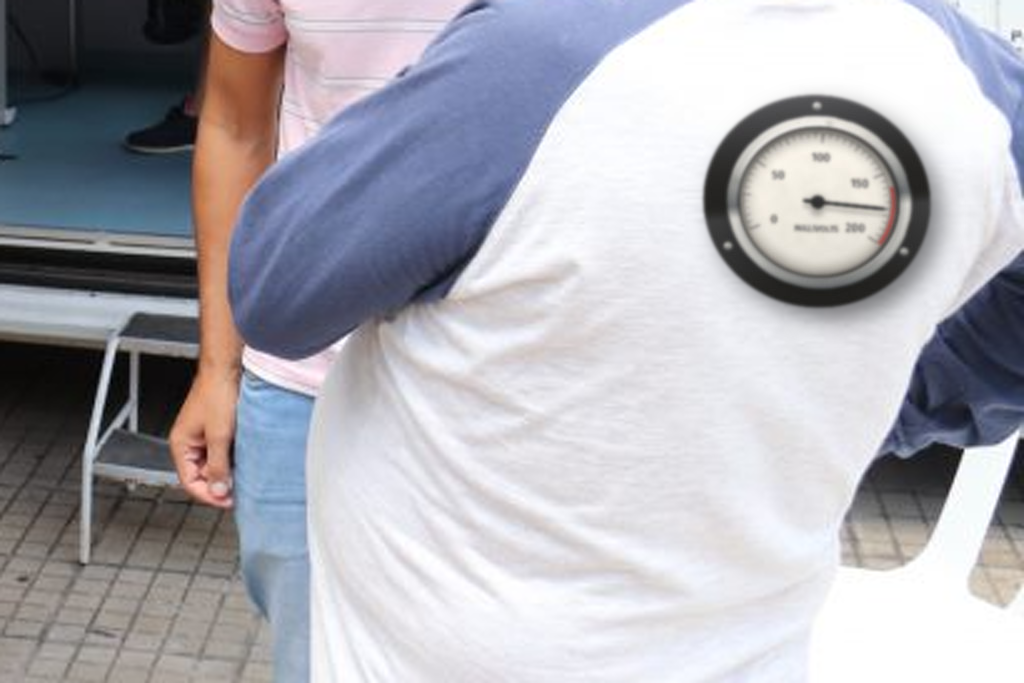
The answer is **175** mV
